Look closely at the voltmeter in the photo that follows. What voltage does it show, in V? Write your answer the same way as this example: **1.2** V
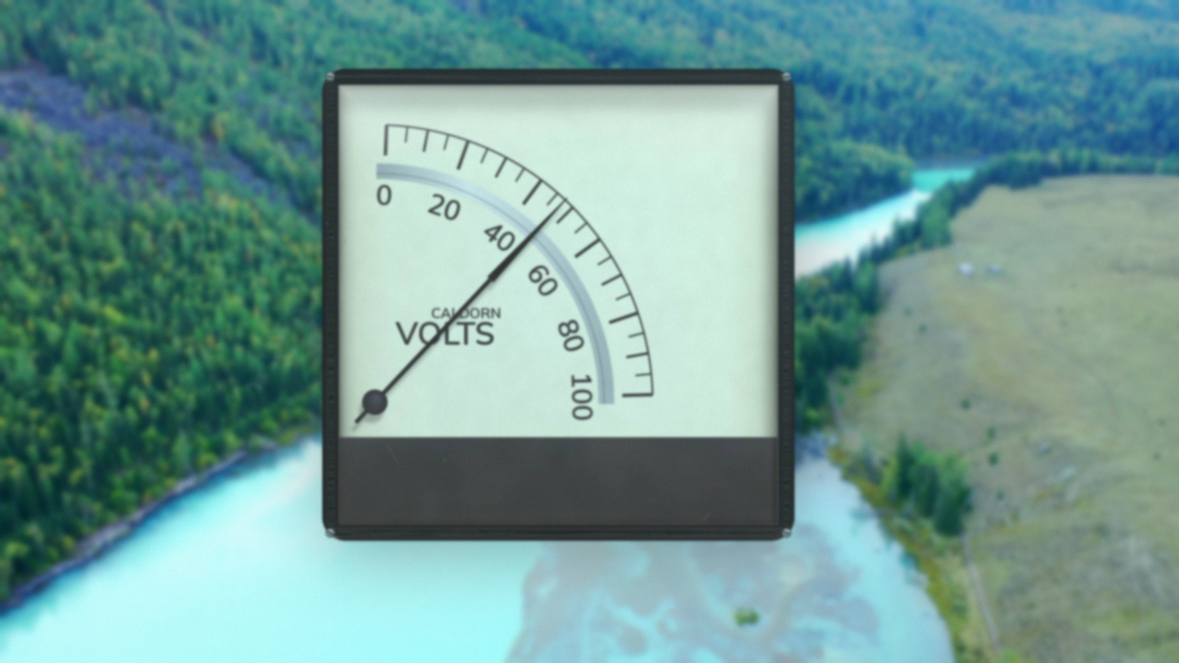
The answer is **47.5** V
